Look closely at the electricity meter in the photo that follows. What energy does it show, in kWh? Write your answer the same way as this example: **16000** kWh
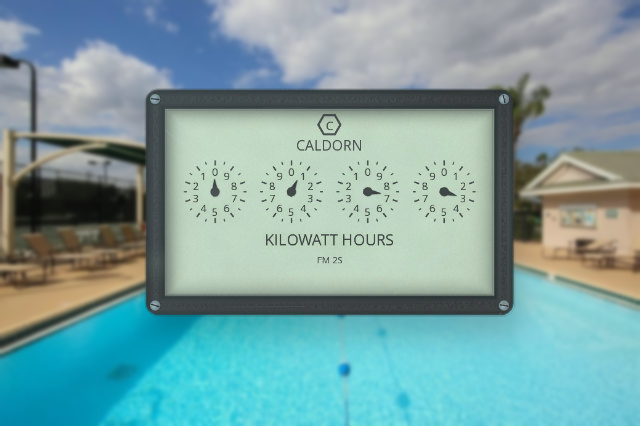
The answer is **73** kWh
